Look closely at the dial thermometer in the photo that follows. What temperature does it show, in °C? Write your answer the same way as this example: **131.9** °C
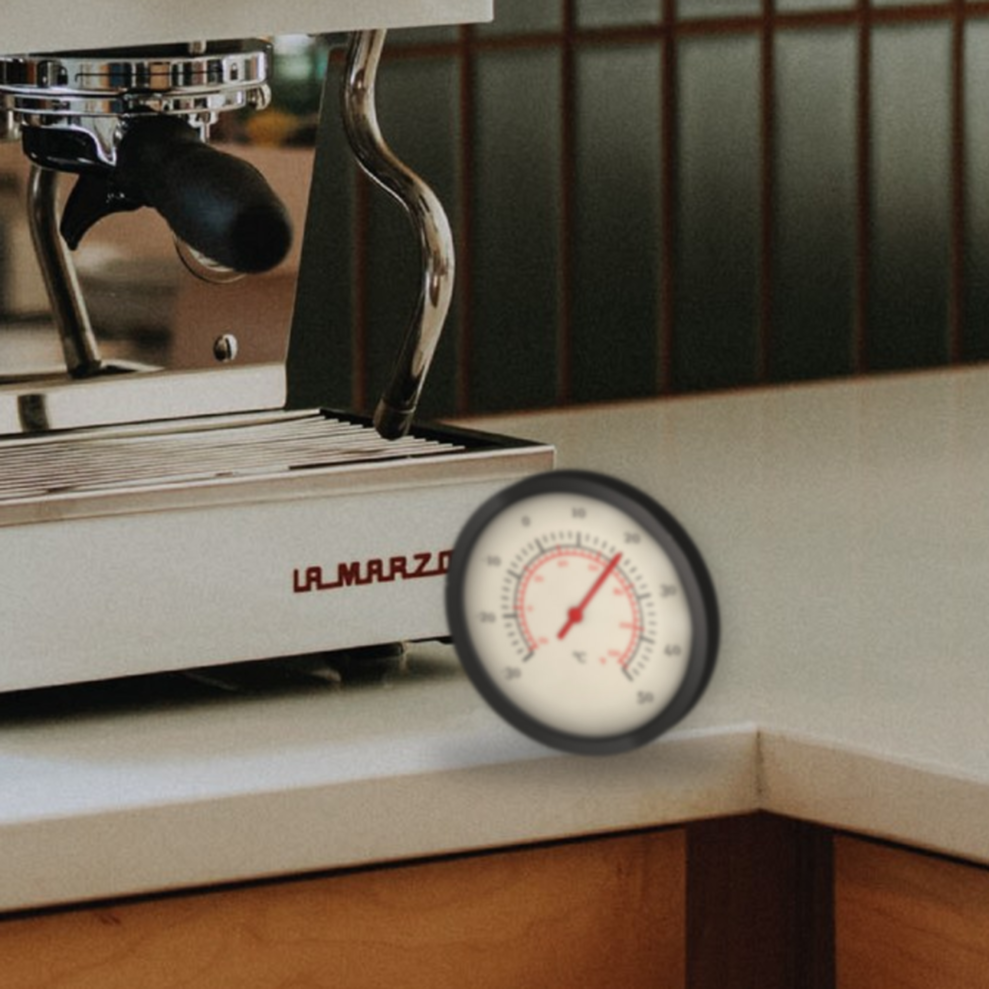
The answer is **20** °C
